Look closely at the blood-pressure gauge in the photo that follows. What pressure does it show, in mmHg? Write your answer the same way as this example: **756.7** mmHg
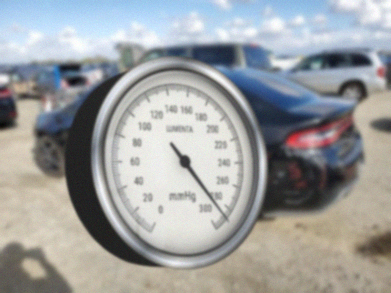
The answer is **290** mmHg
